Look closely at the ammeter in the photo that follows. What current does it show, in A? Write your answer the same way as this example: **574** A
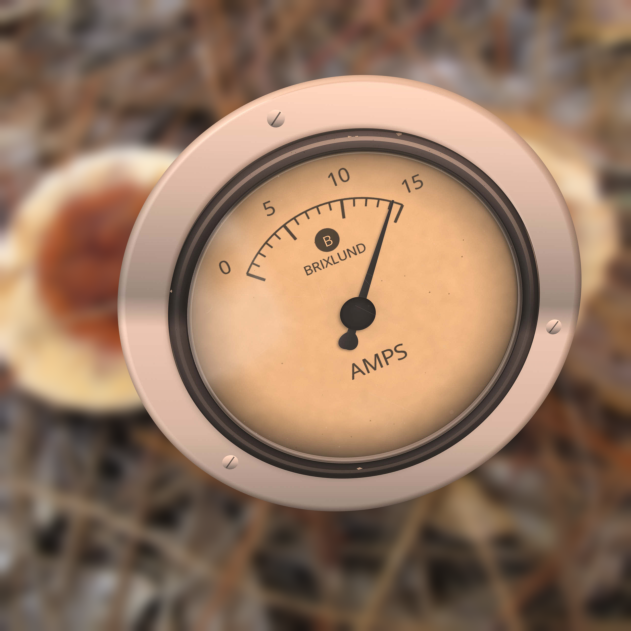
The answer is **14** A
